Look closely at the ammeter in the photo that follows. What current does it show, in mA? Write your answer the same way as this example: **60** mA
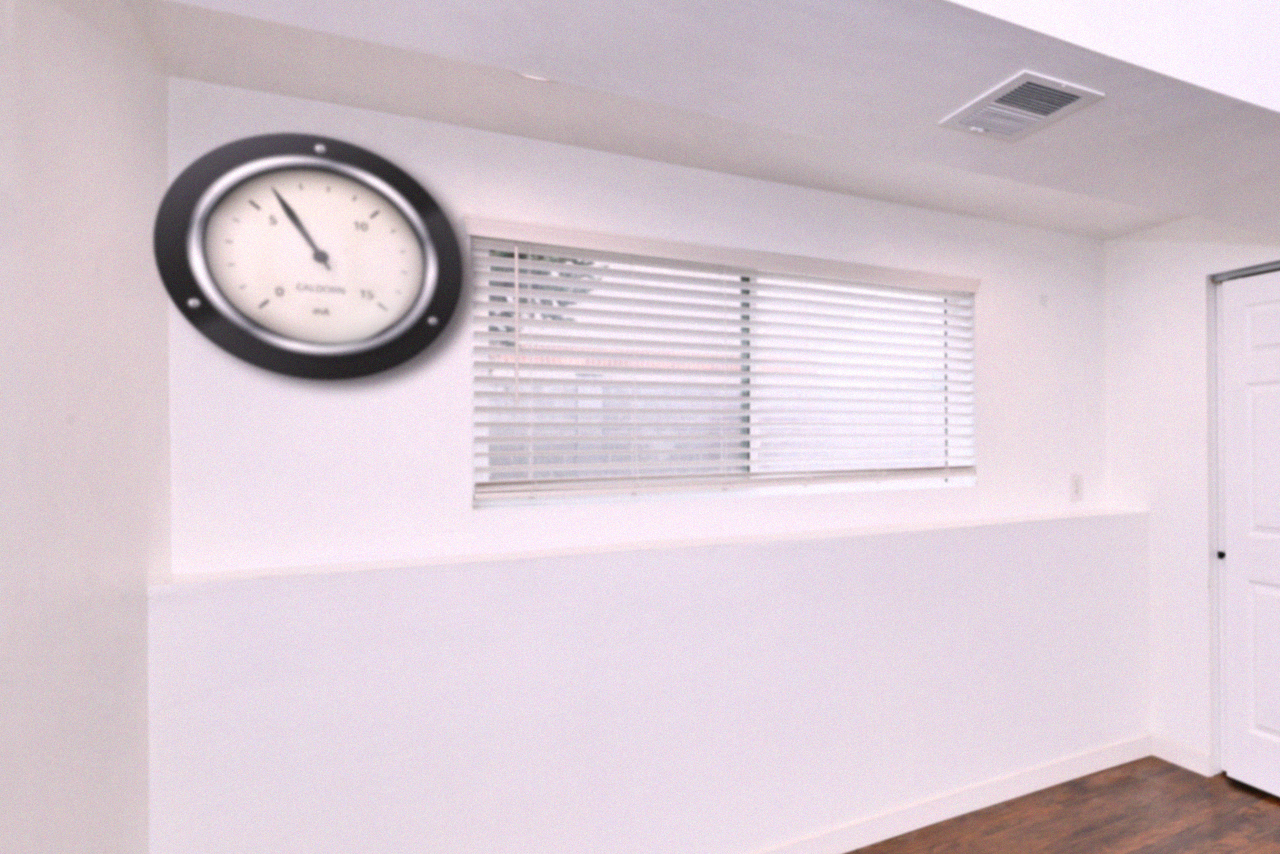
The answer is **6** mA
